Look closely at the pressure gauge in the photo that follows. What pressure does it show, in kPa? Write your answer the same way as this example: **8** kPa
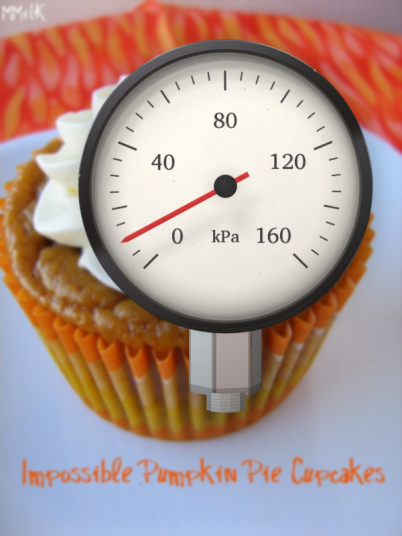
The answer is **10** kPa
